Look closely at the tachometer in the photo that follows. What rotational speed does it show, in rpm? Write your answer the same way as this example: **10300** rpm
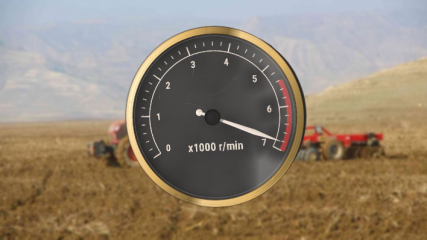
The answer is **6800** rpm
